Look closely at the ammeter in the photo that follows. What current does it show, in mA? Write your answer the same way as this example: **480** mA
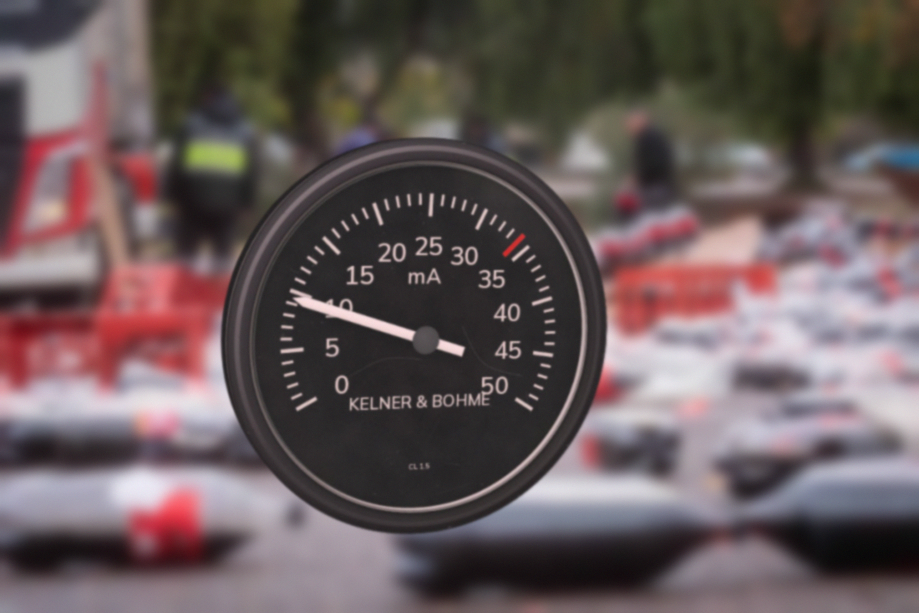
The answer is **9.5** mA
